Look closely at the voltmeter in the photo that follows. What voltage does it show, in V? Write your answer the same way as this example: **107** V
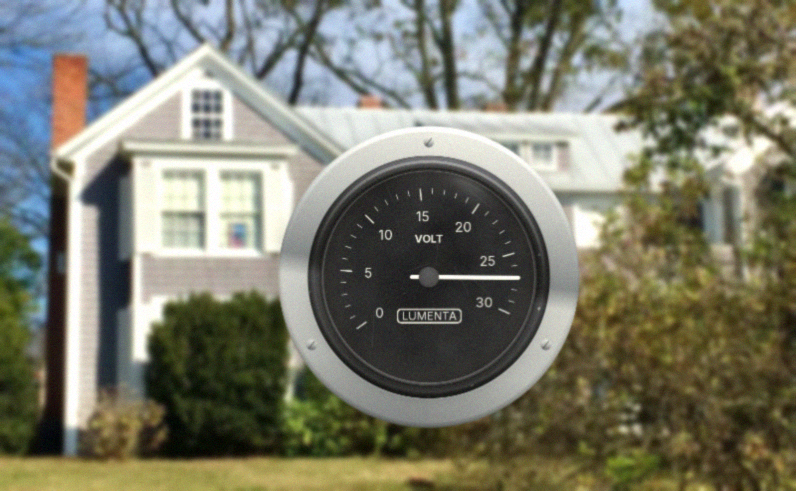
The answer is **27** V
